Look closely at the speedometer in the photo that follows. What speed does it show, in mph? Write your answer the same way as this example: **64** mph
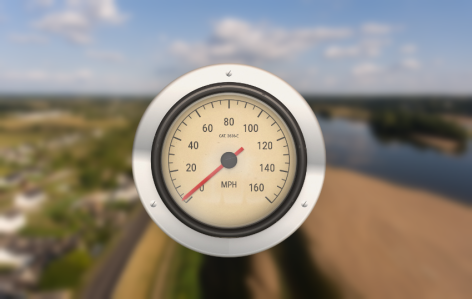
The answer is **2.5** mph
